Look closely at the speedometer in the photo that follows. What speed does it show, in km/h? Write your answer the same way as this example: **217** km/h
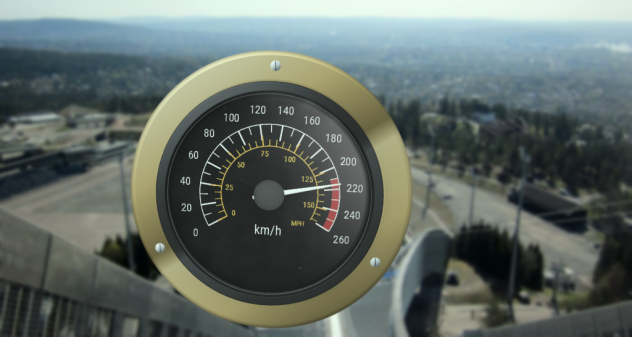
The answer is **215** km/h
